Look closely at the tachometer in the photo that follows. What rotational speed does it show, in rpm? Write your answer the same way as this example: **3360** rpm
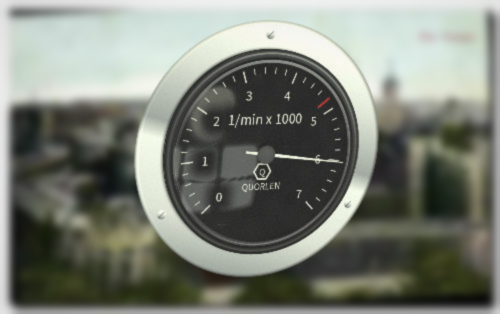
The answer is **6000** rpm
